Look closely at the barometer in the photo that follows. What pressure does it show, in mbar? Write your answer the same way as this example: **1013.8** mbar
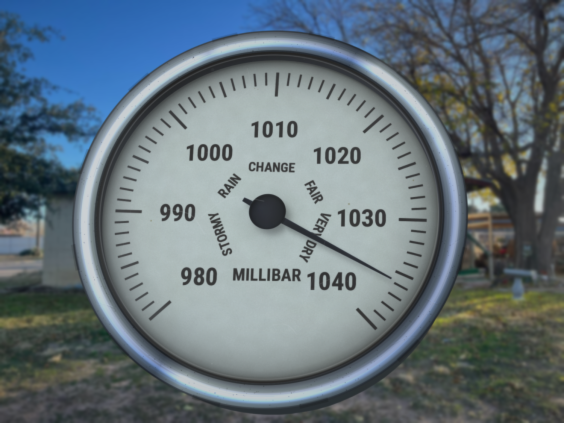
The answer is **1036** mbar
